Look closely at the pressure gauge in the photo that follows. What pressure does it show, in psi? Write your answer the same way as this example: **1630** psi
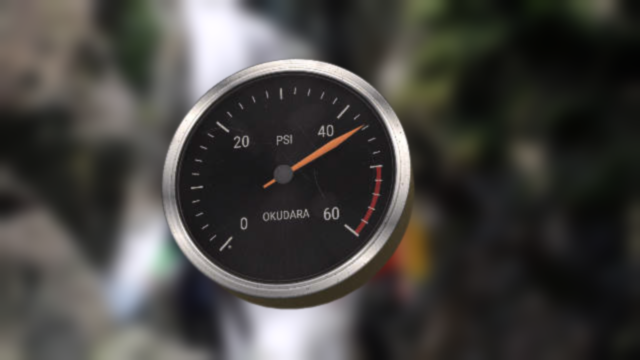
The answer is **44** psi
